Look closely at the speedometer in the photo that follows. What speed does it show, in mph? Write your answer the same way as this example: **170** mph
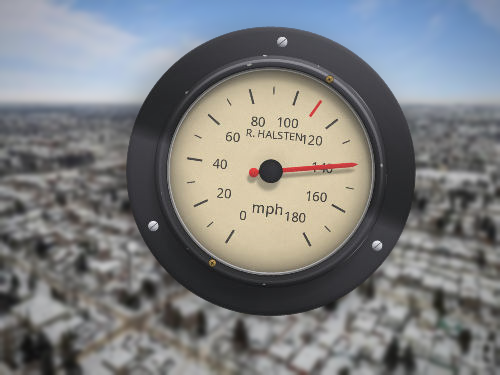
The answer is **140** mph
